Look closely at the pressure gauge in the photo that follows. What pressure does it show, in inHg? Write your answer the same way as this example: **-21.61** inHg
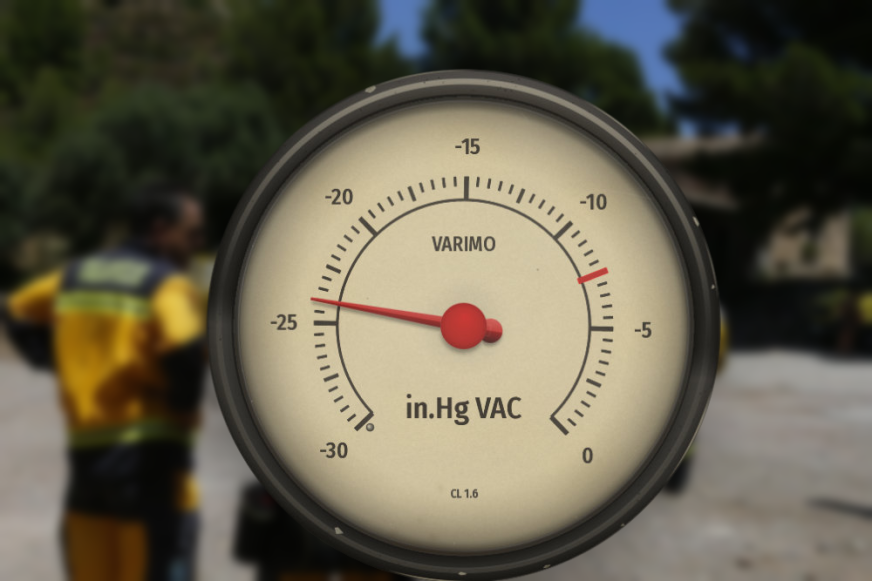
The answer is **-24** inHg
